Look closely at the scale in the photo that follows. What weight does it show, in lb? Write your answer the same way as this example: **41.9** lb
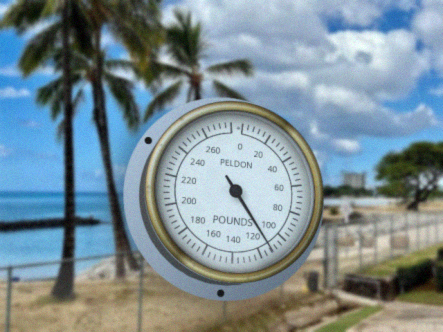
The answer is **112** lb
